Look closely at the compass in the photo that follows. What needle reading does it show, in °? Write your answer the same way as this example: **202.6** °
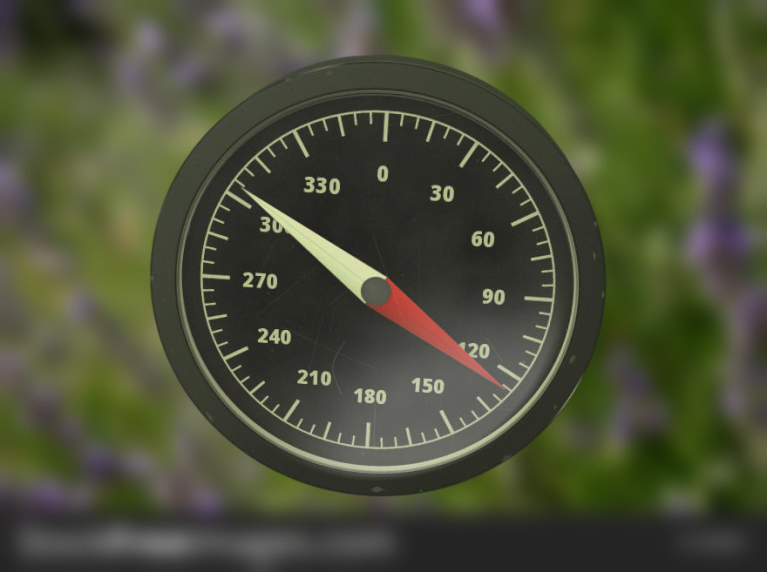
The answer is **125** °
